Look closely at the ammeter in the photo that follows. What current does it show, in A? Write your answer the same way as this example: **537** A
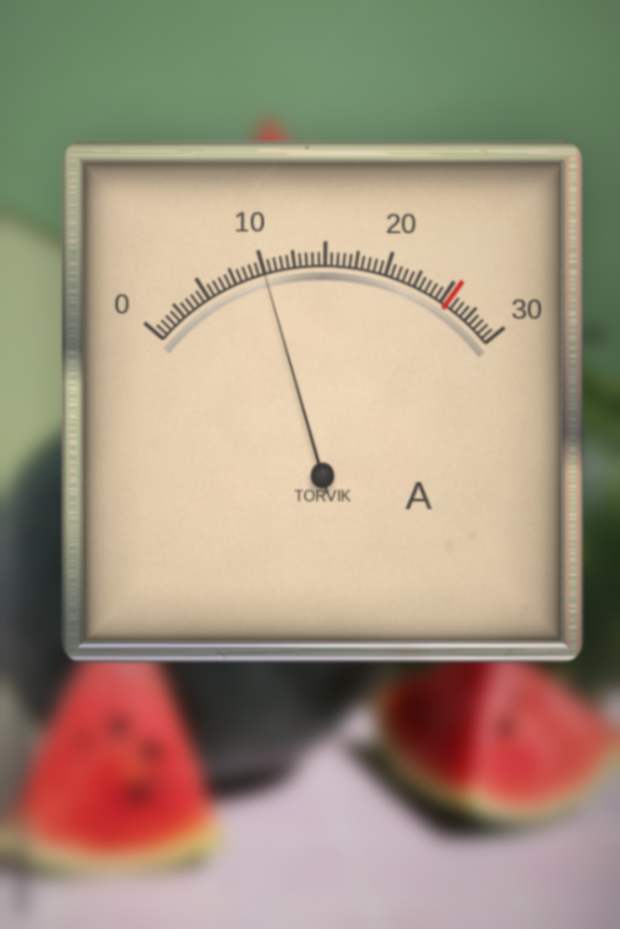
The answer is **10** A
